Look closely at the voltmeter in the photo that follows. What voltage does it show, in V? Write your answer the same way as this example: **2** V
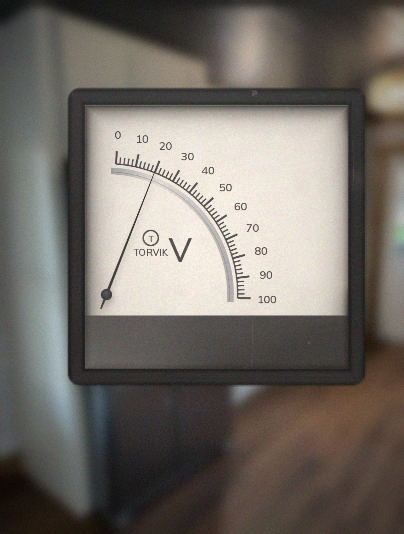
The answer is **20** V
